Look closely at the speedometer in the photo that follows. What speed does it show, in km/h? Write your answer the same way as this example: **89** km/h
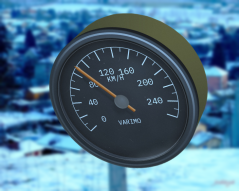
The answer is **90** km/h
